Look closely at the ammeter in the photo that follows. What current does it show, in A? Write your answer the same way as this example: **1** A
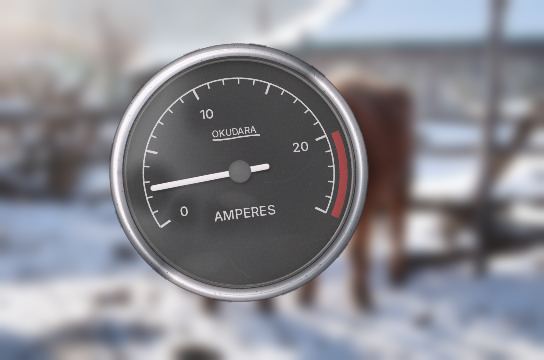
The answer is **2.5** A
